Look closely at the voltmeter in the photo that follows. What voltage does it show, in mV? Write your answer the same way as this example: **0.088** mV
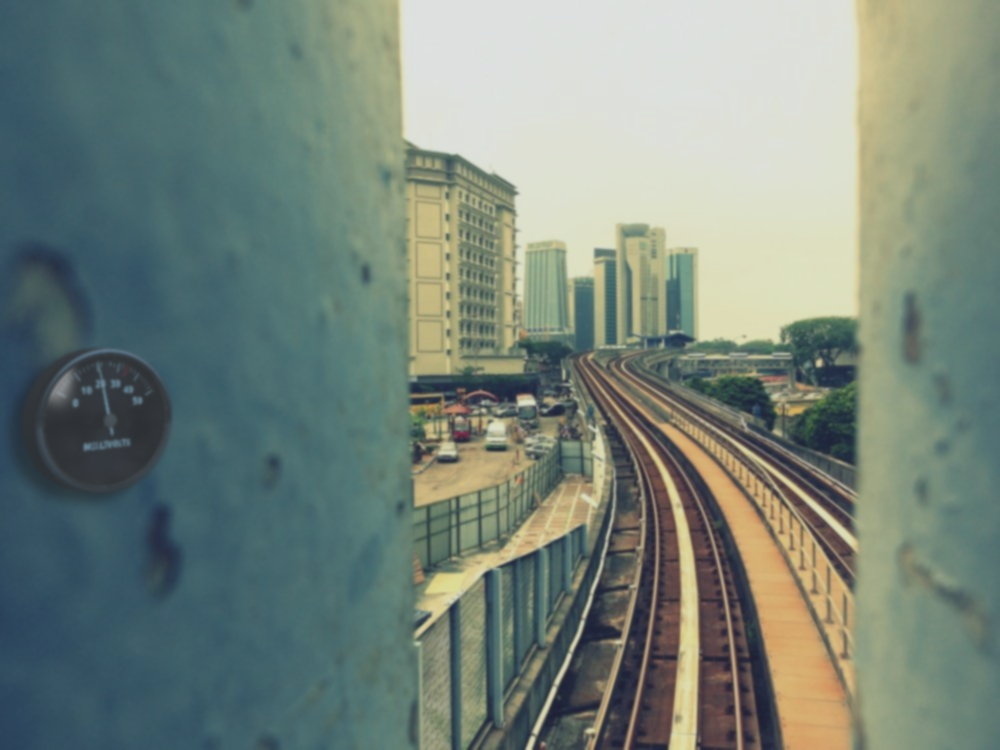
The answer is **20** mV
